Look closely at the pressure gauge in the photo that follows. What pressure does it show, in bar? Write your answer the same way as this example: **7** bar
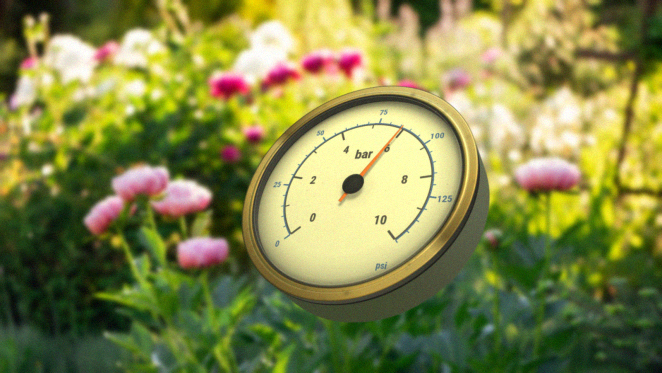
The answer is **6** bar
